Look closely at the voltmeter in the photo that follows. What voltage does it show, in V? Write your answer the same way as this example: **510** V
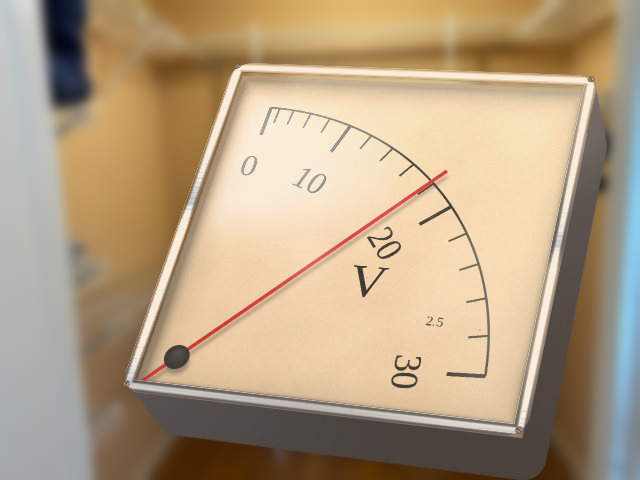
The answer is **18** V
